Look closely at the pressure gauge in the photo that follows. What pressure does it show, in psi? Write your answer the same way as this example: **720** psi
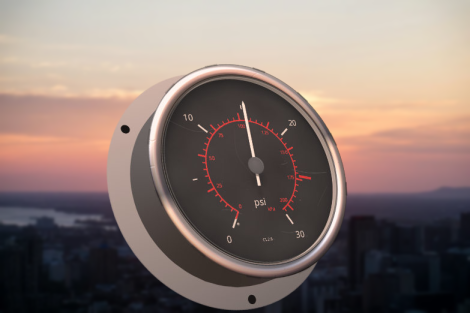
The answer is **15** psi
